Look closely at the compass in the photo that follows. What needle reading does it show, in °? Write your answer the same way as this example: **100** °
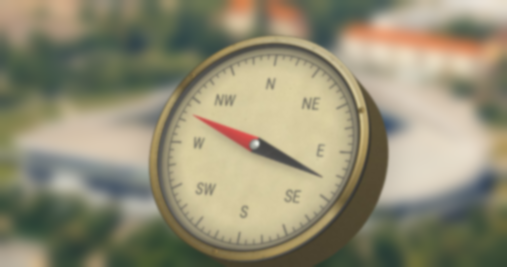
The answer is **290** °
